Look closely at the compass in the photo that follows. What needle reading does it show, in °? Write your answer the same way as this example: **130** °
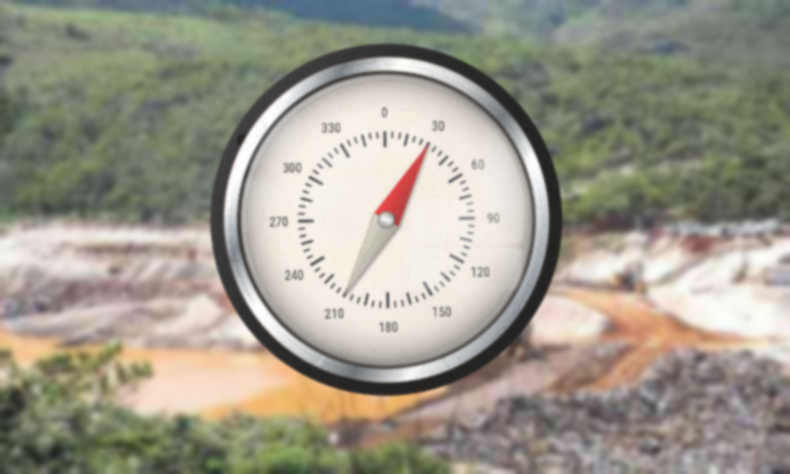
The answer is **30** °
